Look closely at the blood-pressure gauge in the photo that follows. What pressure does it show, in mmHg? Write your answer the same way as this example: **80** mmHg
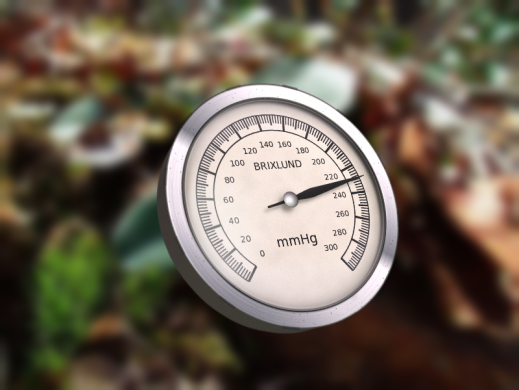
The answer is **230** mmHg
